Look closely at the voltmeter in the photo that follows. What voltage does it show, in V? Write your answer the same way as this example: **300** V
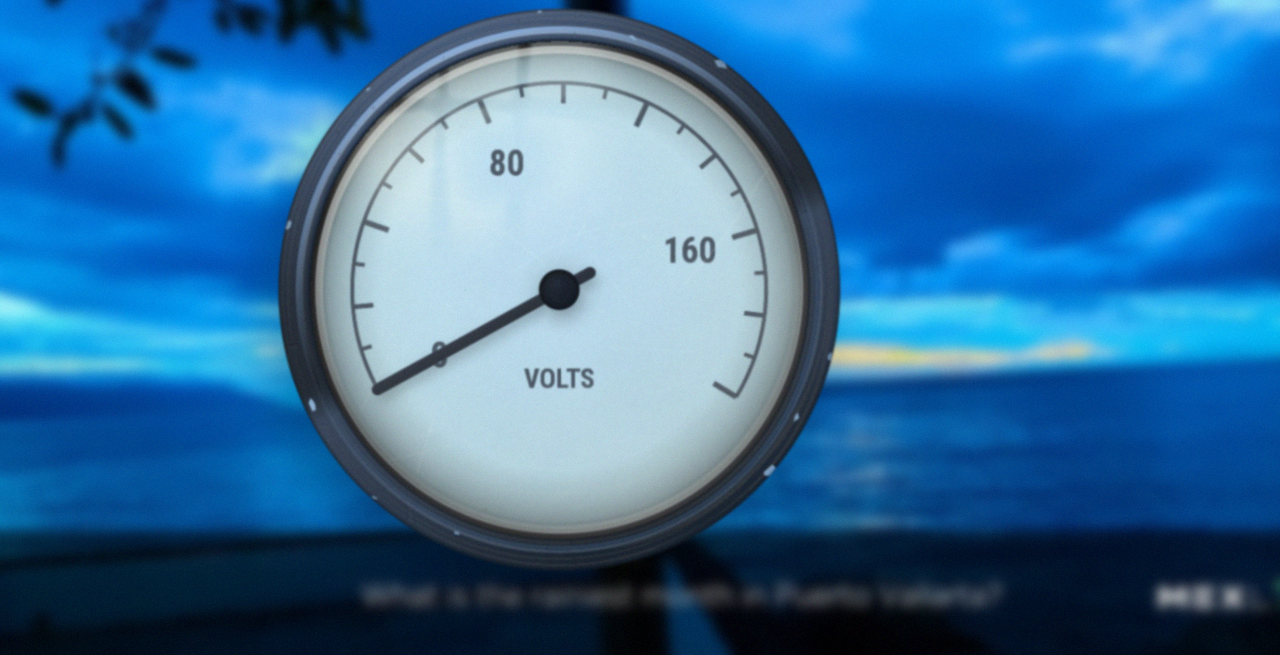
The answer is **0** V
